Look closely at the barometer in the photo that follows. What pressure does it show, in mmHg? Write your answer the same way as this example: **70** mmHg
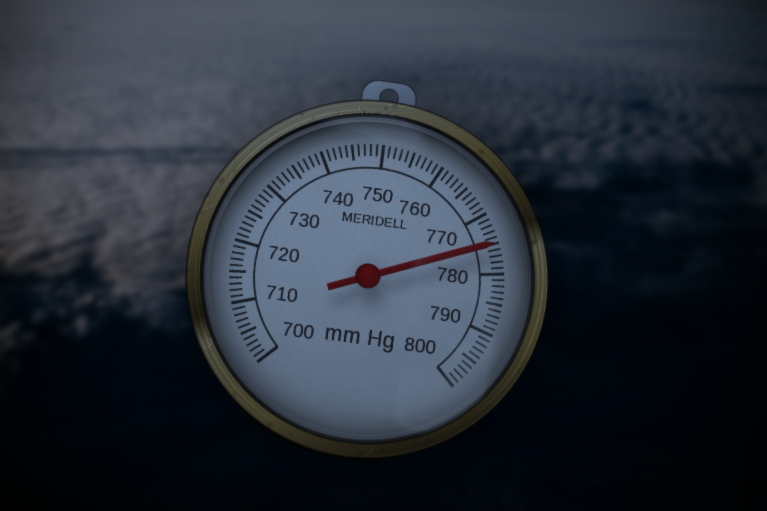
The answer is **775** mmHg
